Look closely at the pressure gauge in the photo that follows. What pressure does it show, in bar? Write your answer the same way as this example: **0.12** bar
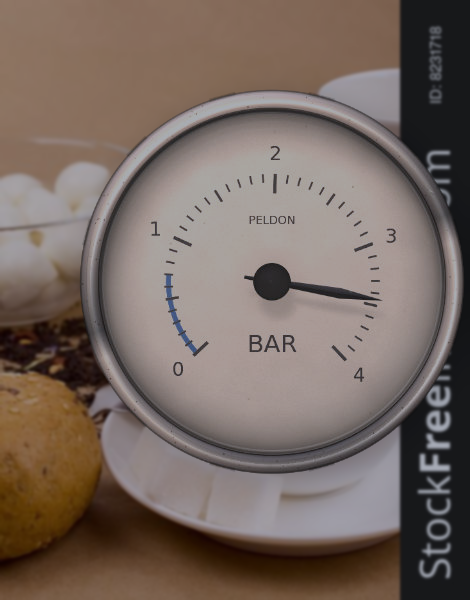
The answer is **3.45** bar
